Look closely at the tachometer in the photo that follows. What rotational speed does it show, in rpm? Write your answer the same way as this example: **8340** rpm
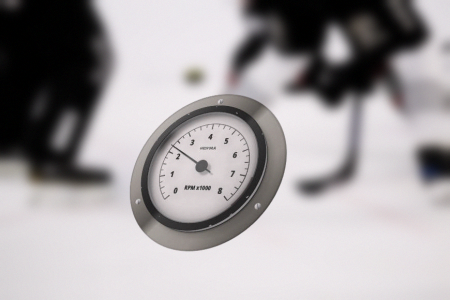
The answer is **2250** rpm
